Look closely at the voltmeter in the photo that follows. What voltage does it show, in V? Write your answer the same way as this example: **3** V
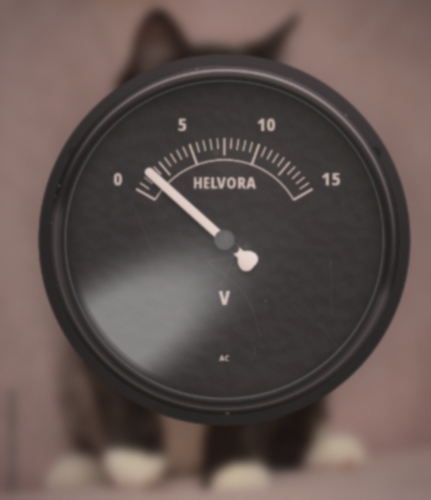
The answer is **1.5** V
